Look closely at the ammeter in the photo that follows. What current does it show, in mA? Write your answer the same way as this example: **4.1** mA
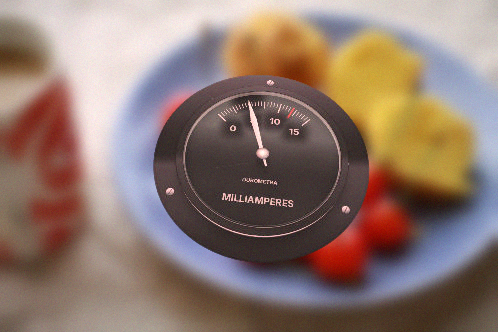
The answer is **5** mA
